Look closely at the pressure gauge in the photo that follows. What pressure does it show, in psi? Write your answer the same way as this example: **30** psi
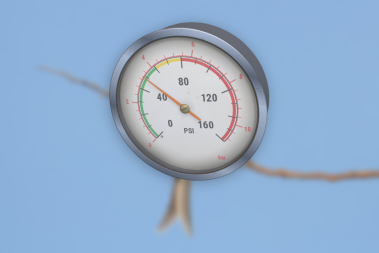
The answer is **50** psi
